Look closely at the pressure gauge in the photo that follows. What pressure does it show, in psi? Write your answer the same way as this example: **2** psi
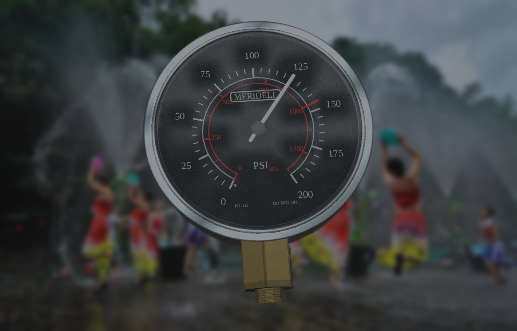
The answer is **125** psi
